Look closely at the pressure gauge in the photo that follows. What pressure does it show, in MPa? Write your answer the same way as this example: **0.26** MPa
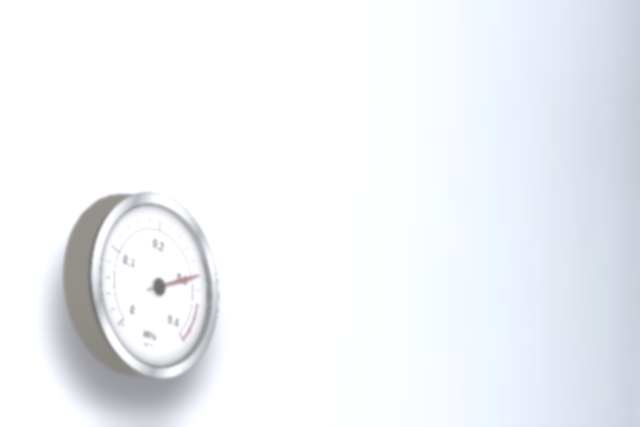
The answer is **0.3** MPa
